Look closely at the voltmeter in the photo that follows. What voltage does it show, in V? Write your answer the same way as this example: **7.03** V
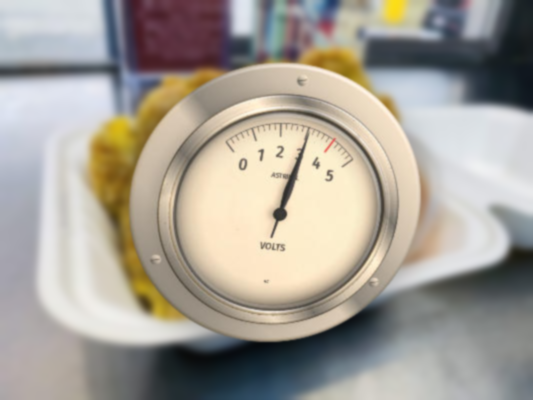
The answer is **3** V
